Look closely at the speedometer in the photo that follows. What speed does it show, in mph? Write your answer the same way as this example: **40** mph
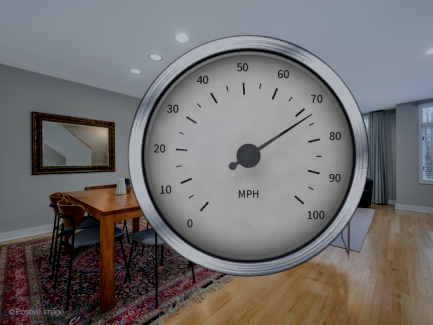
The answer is **72.5** mph
